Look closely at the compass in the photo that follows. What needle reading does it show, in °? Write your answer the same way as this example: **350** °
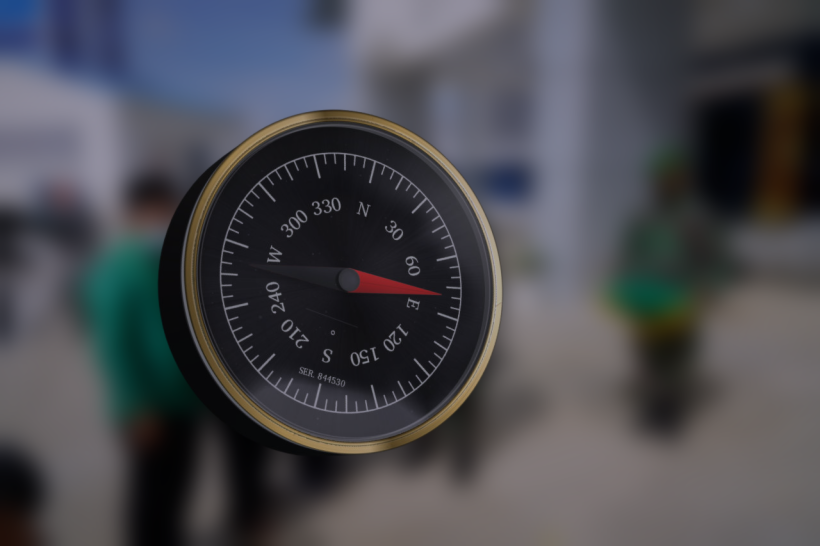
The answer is **80** °
